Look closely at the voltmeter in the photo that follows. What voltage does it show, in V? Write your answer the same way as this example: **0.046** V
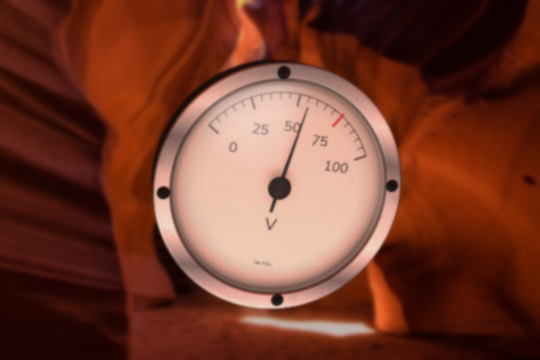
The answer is **55** V
